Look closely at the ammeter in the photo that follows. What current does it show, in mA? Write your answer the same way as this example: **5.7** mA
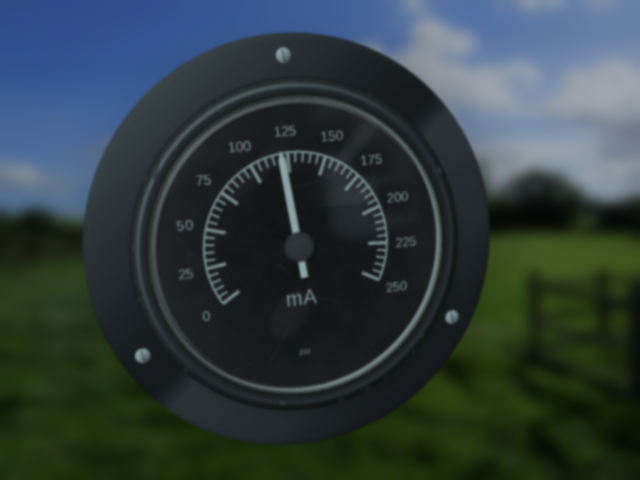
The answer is **120** mA
